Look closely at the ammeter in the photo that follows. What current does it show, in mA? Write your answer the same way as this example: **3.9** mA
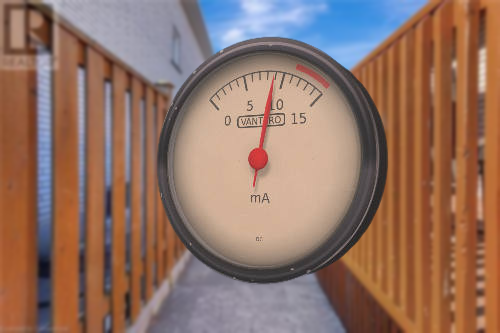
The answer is **9** mA
